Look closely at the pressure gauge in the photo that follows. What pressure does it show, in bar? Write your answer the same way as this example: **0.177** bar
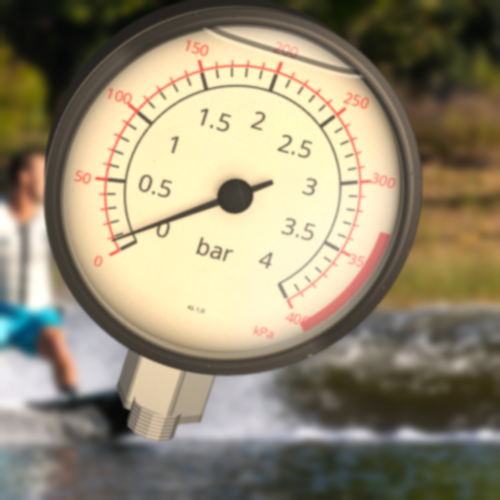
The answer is **0.1** bar
